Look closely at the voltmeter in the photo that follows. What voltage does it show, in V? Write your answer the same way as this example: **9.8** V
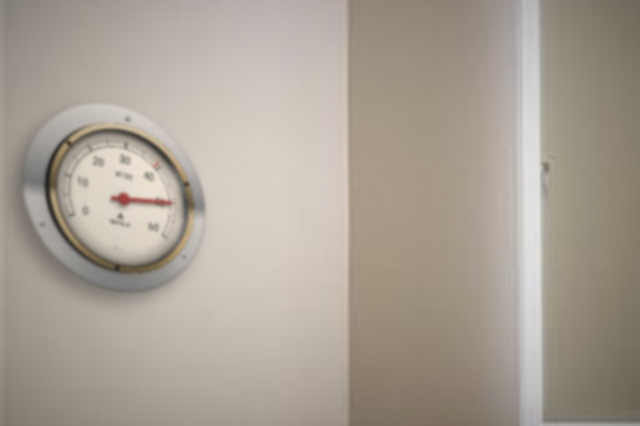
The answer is **50** V
